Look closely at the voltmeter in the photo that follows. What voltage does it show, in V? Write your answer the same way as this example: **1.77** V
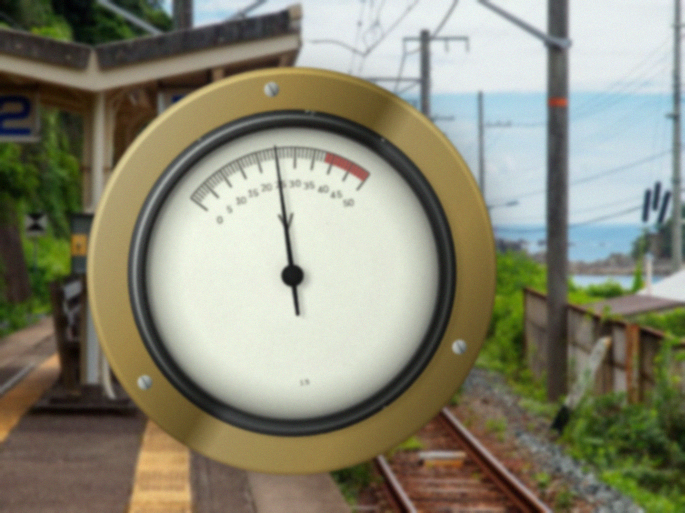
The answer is **25** V
